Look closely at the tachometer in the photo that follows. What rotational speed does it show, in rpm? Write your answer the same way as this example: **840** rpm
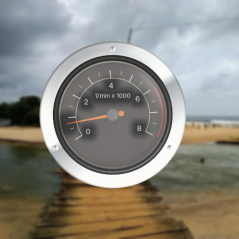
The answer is **750** rpm
